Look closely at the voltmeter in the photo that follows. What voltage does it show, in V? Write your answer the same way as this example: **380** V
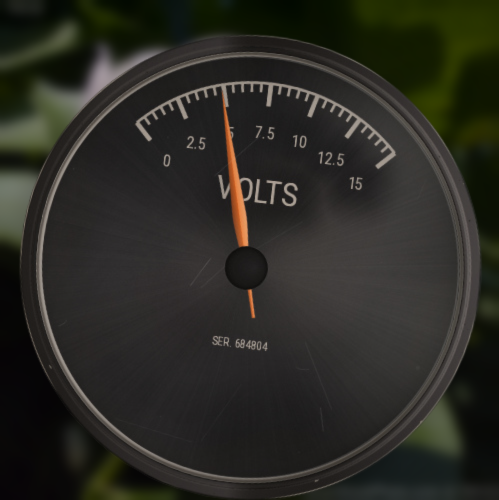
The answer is **5** V
